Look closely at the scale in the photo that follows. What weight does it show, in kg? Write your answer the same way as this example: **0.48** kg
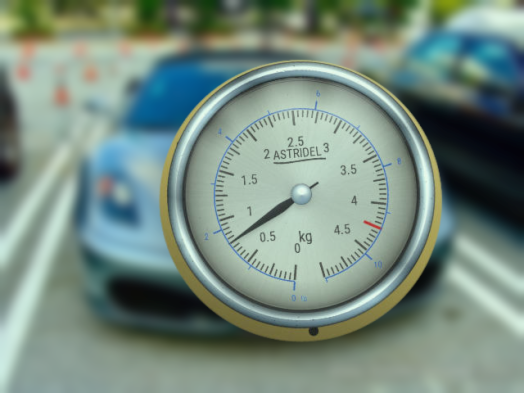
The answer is **0.75** kg
